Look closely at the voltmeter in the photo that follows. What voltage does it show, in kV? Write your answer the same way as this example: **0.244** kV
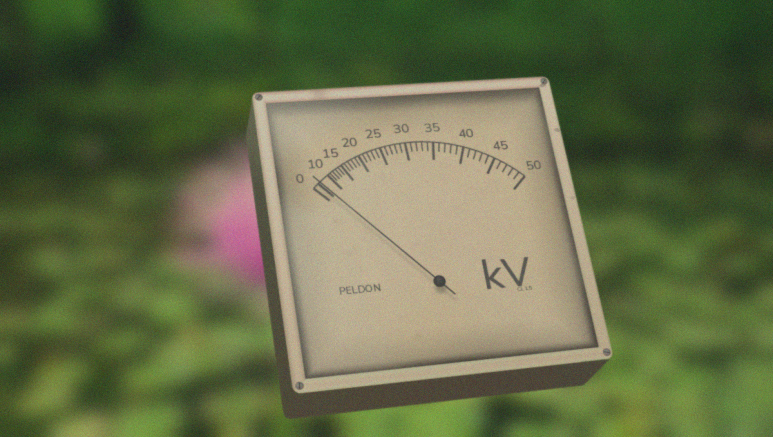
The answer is **5** kV
